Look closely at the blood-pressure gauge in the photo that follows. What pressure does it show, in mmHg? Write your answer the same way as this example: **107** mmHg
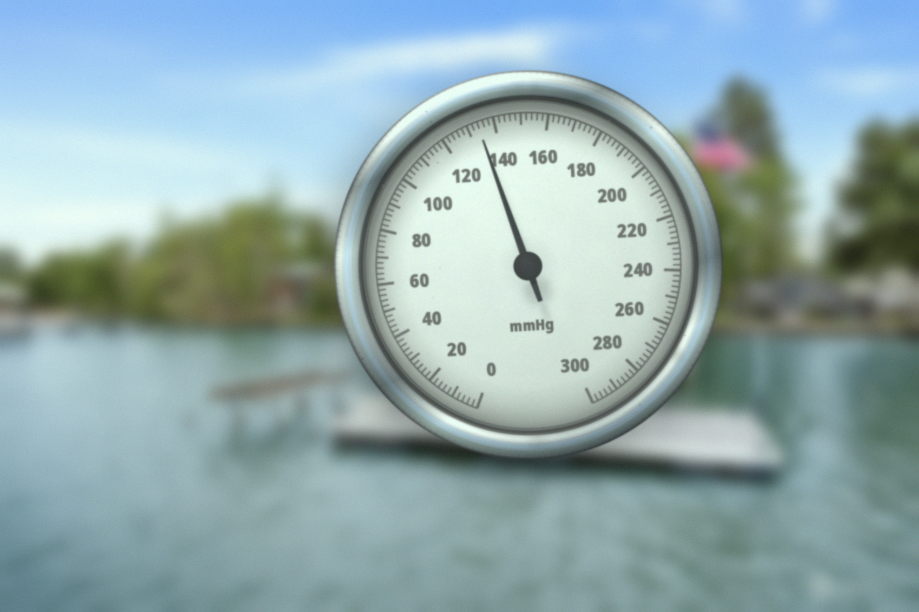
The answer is **134** mmHg
